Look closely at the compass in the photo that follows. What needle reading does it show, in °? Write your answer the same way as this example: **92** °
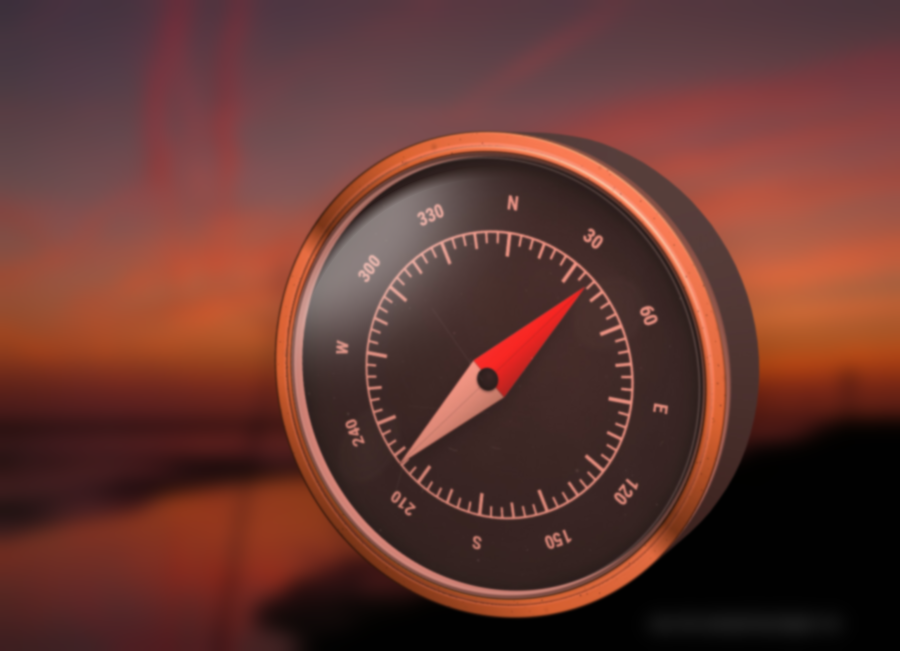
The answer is **40** °
